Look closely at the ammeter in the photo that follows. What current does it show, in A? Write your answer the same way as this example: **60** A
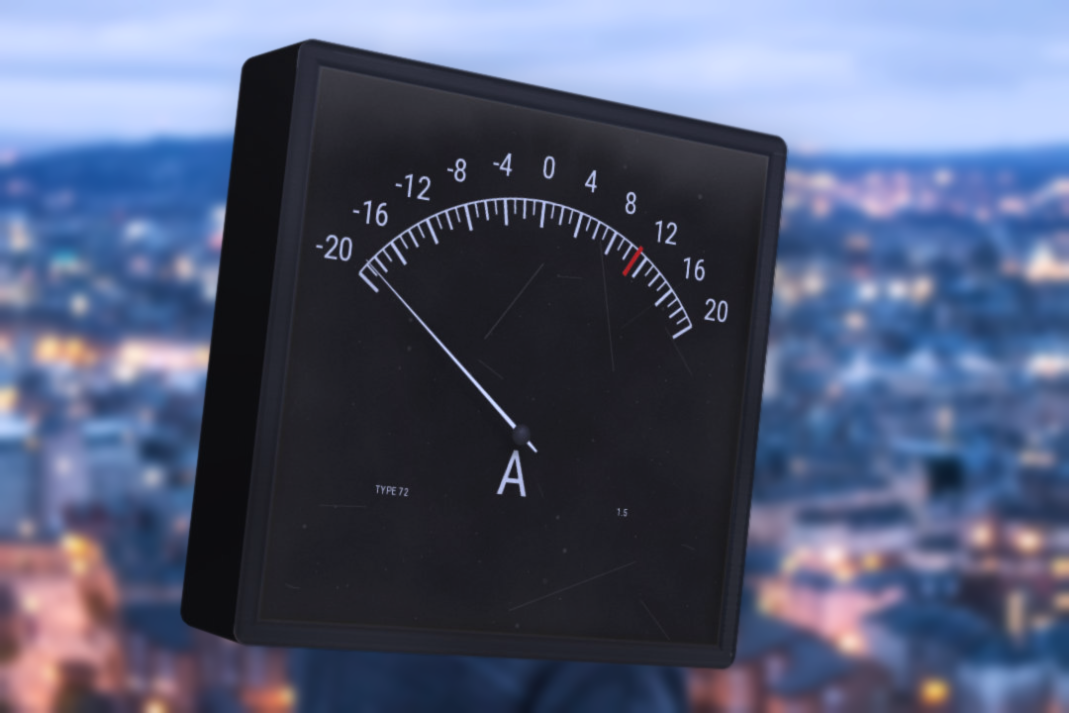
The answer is **-19** A
